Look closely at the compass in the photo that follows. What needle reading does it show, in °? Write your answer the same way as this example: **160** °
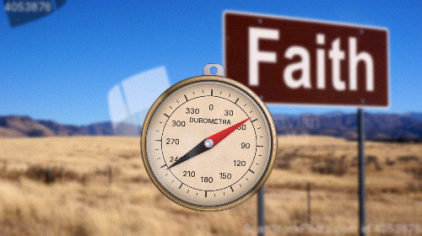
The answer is **55** °
